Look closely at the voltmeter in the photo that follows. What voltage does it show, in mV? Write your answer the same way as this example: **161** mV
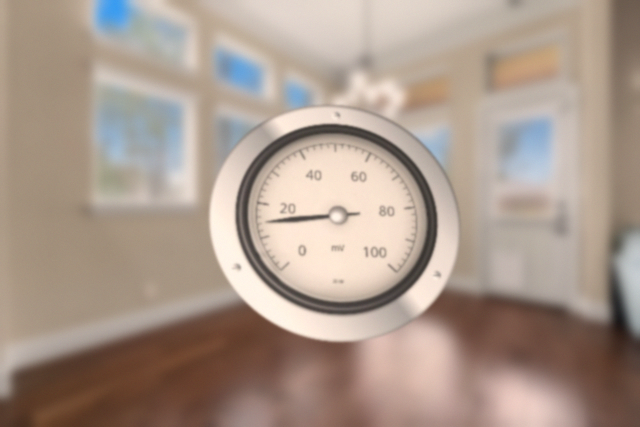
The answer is **14** mV
